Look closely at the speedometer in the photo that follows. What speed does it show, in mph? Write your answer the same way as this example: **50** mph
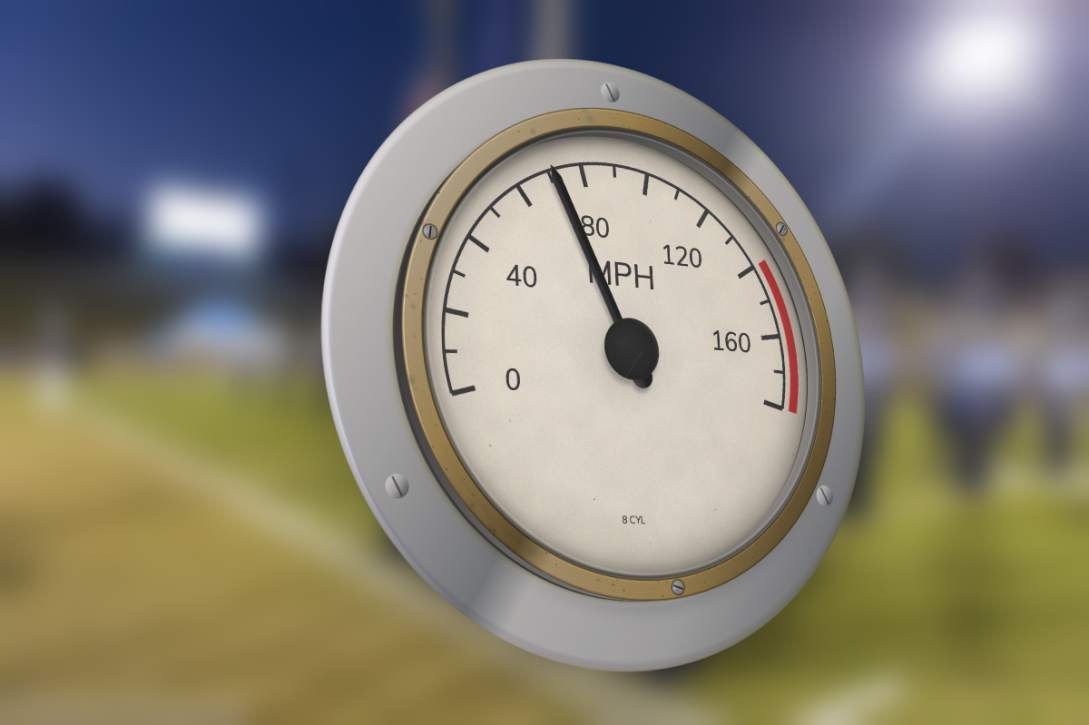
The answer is **70** mph
